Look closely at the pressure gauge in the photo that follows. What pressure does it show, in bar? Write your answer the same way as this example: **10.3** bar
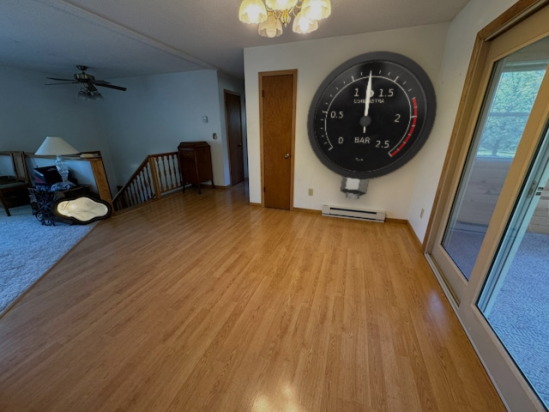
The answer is **1.2** bar
